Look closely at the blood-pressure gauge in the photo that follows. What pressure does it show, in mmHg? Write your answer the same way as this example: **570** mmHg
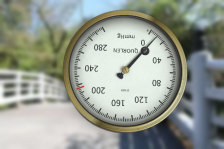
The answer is **10** mmHg
